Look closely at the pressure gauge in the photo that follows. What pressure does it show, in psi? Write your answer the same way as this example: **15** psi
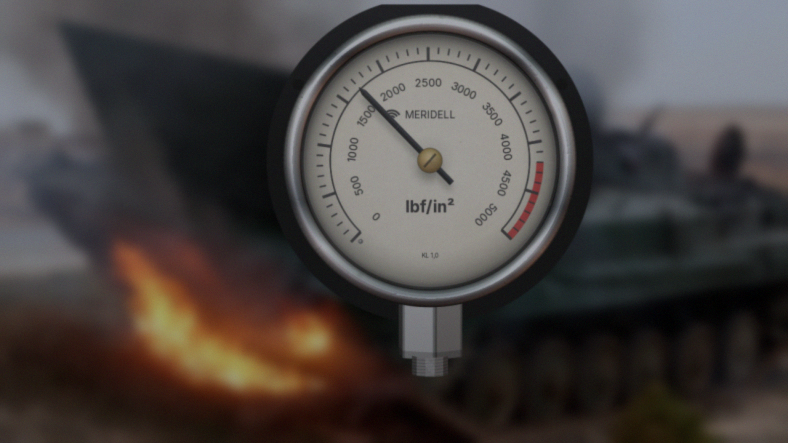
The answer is **1700** psi
